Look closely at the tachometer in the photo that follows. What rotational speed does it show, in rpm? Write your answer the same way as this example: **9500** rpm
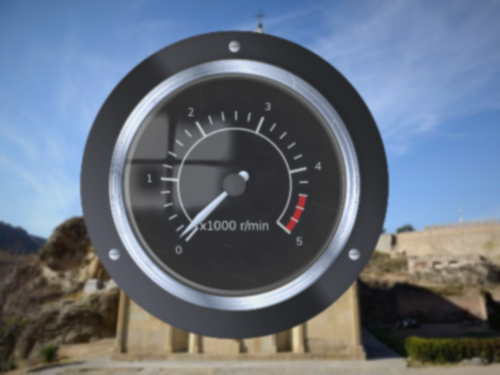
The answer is **100** rpm
